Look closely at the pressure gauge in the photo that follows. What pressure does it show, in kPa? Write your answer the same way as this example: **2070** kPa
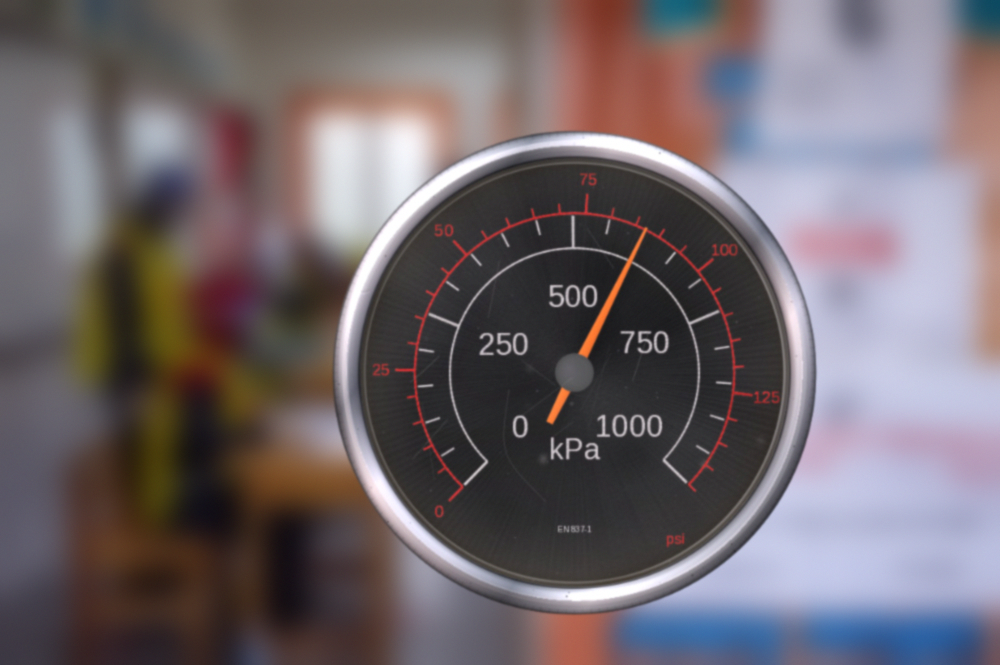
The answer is **600** kPa
